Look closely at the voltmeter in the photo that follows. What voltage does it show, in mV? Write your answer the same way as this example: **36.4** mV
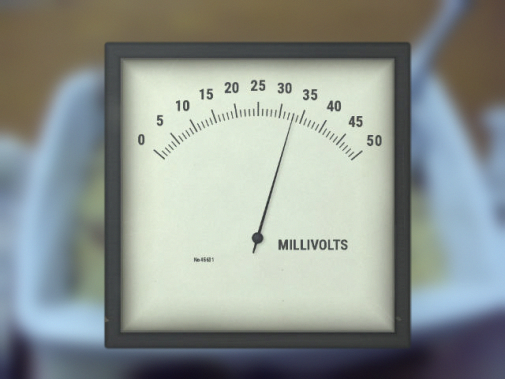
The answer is **33** mV
